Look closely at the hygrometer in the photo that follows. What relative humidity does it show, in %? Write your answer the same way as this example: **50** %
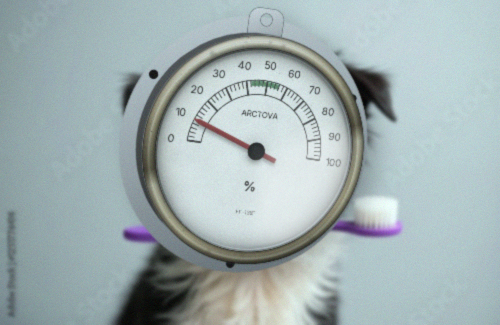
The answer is **10** %
